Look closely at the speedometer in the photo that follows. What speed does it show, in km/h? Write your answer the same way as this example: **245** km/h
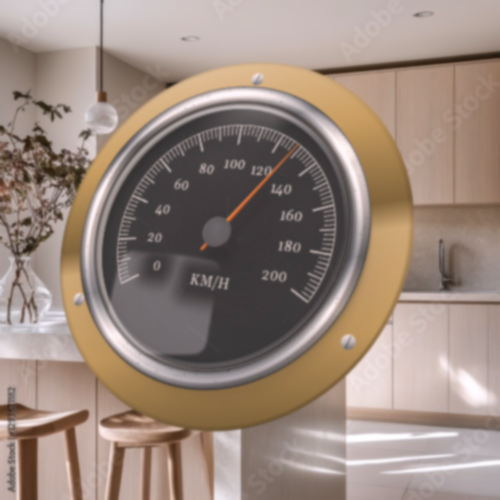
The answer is **130** km/h
